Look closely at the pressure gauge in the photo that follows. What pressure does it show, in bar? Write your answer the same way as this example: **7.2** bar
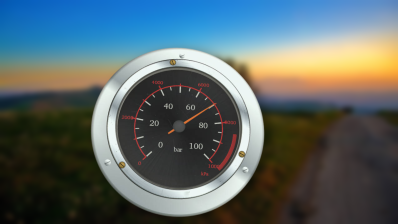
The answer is **70** bar
